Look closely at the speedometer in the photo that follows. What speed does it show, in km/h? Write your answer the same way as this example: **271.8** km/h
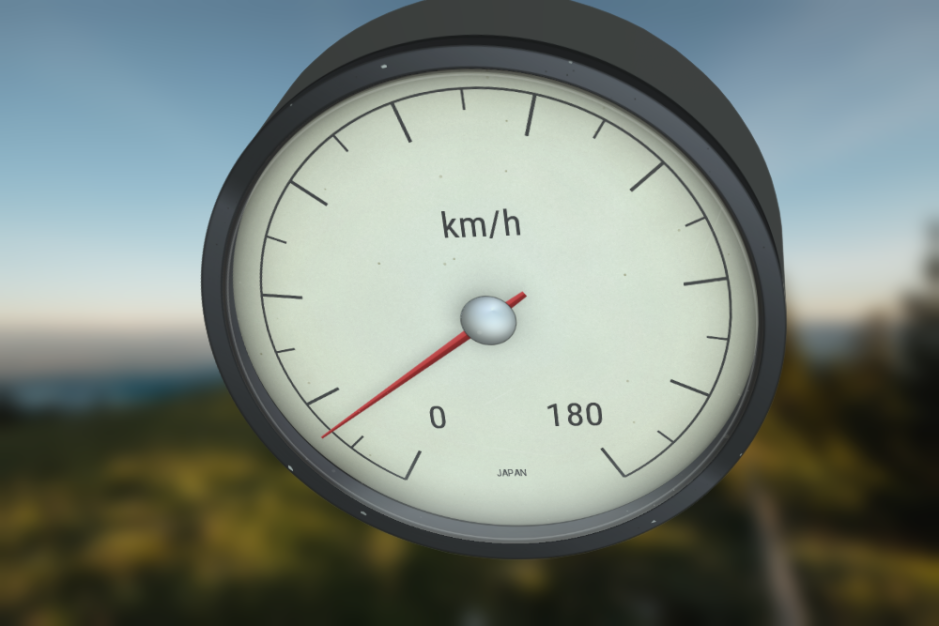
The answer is **15** km/h
